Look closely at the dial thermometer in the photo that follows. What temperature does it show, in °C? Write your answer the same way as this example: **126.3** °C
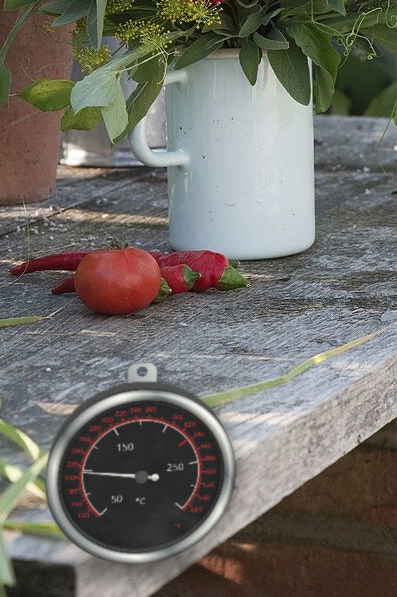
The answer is **100** °C
